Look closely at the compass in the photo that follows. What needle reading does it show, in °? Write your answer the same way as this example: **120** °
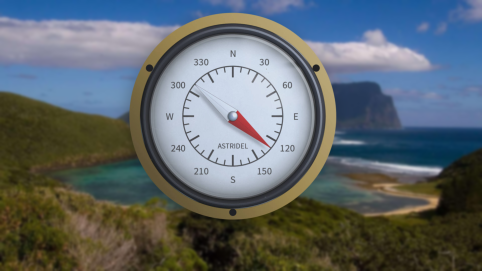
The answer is **130** °
